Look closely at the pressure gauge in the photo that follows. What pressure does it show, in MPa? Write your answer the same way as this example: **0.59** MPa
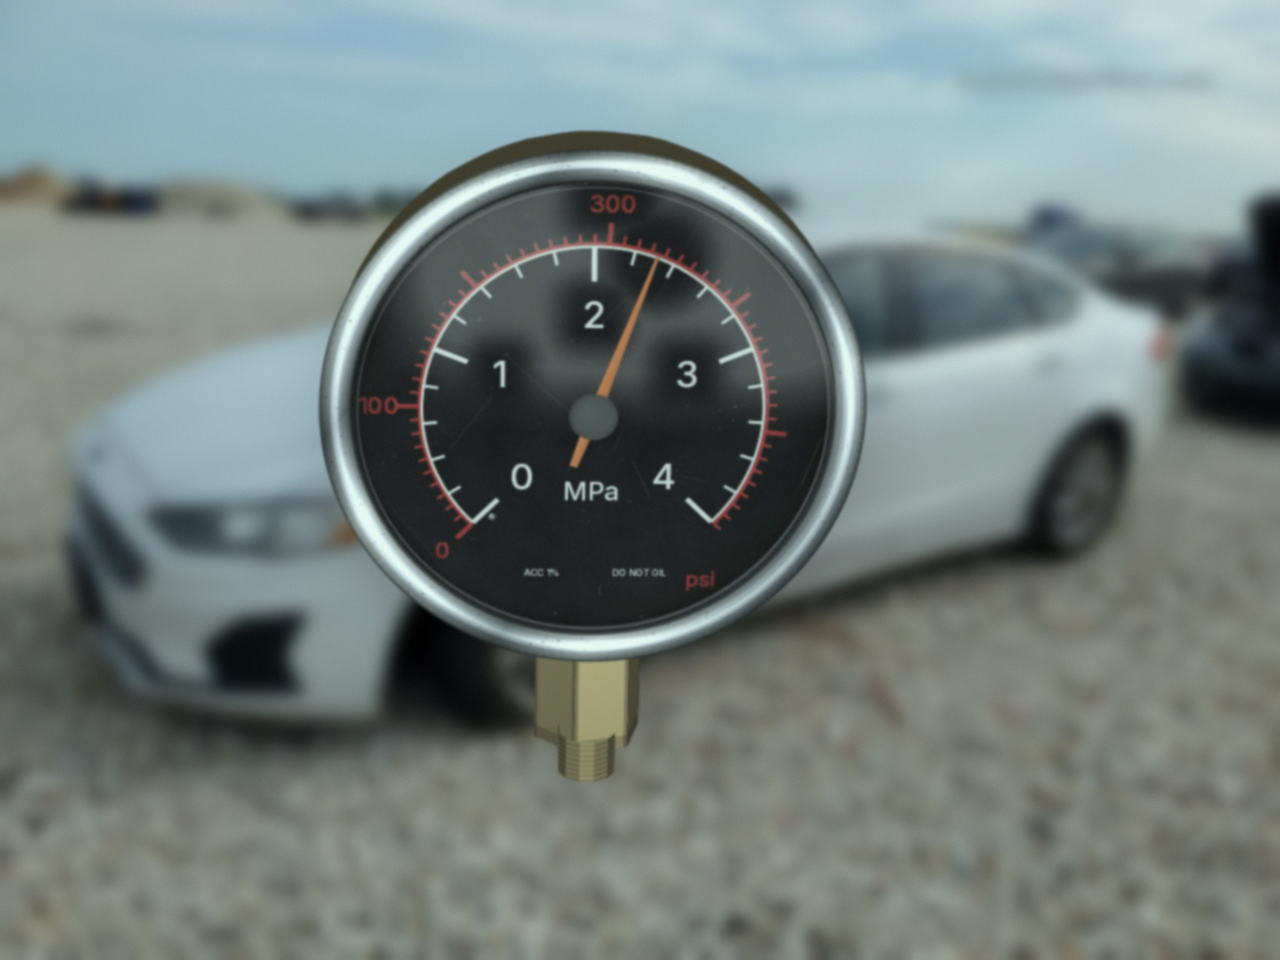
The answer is **2.3** MPa
